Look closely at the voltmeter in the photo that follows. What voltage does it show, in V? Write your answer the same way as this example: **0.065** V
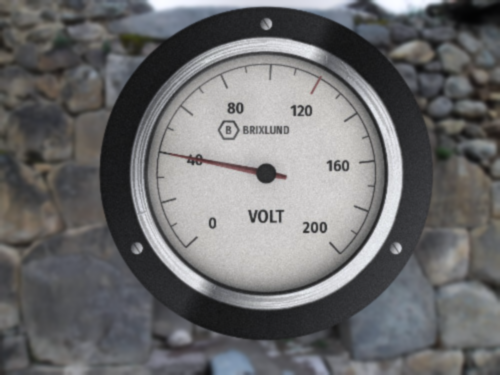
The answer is **40** V
